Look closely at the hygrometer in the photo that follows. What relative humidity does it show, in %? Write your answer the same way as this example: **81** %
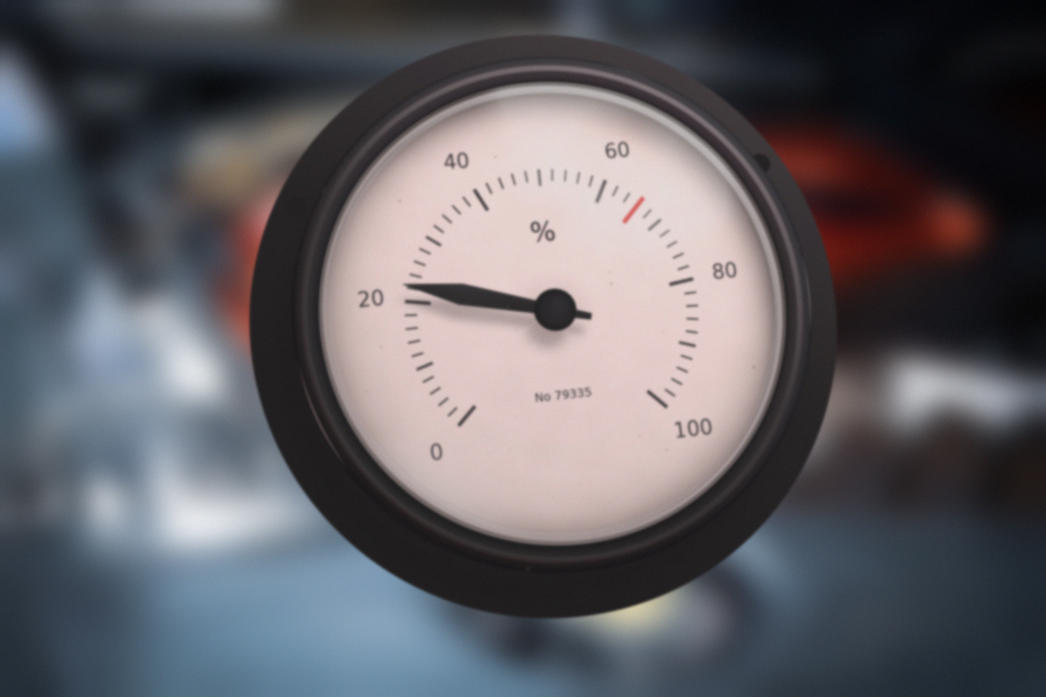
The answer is **22** %
